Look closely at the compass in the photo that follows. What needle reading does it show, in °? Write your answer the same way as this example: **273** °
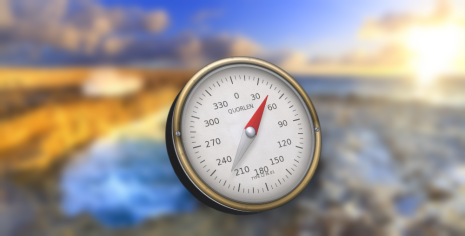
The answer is **45** °
